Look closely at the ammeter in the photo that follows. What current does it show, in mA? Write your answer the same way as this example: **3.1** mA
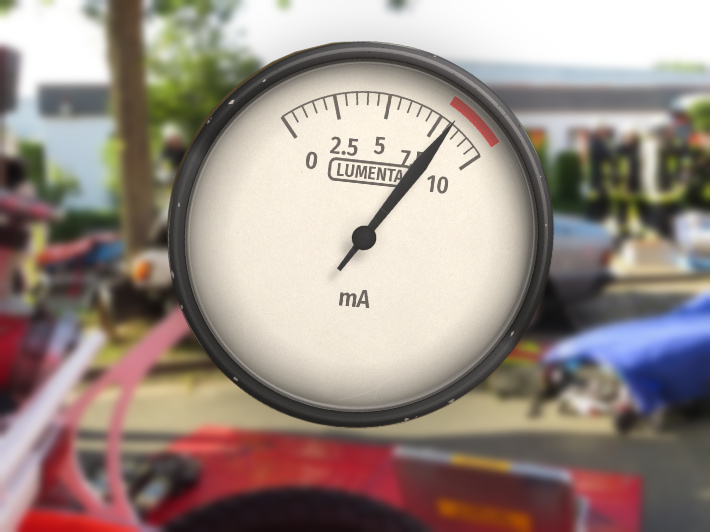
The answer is **8** mA
